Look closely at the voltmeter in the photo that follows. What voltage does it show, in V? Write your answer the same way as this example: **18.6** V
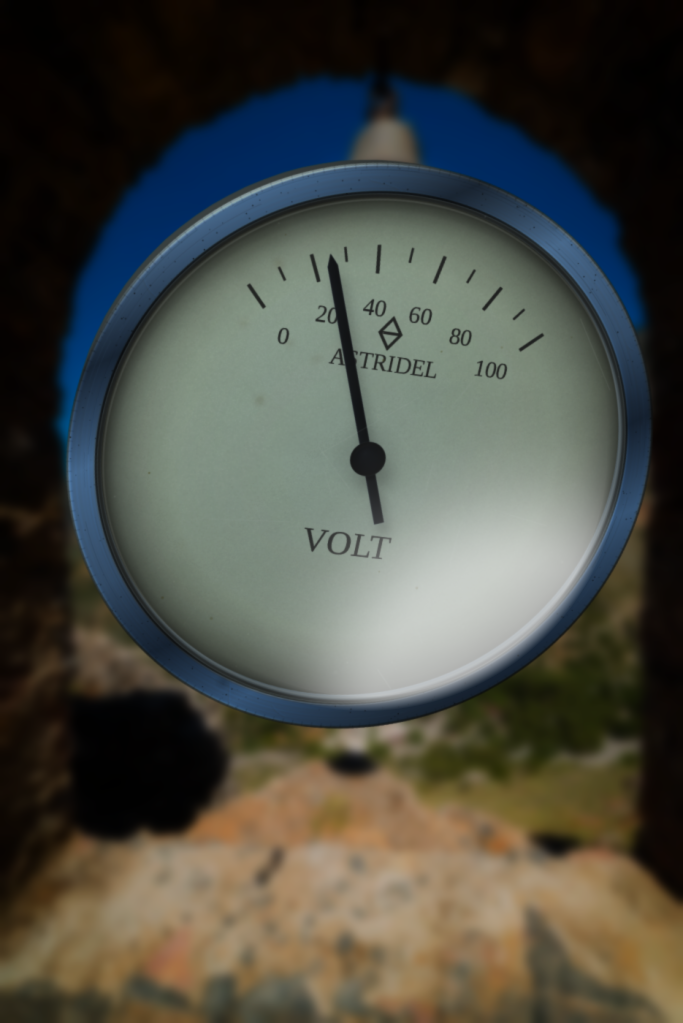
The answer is **25** V
